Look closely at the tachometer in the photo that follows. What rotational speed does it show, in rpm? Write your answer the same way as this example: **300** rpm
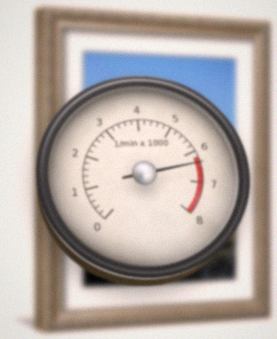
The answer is **6400** rpm
